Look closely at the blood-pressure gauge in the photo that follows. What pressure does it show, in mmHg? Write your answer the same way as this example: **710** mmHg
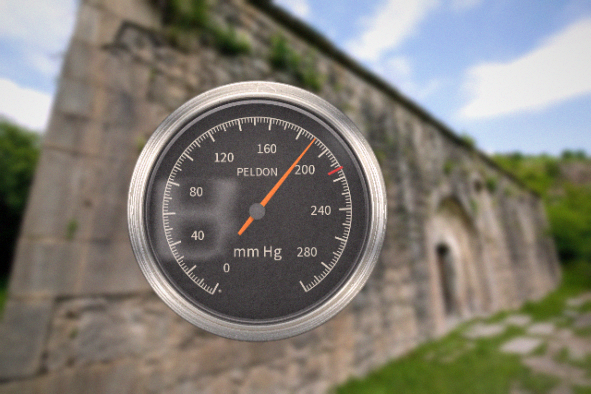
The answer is **190** mmHg
